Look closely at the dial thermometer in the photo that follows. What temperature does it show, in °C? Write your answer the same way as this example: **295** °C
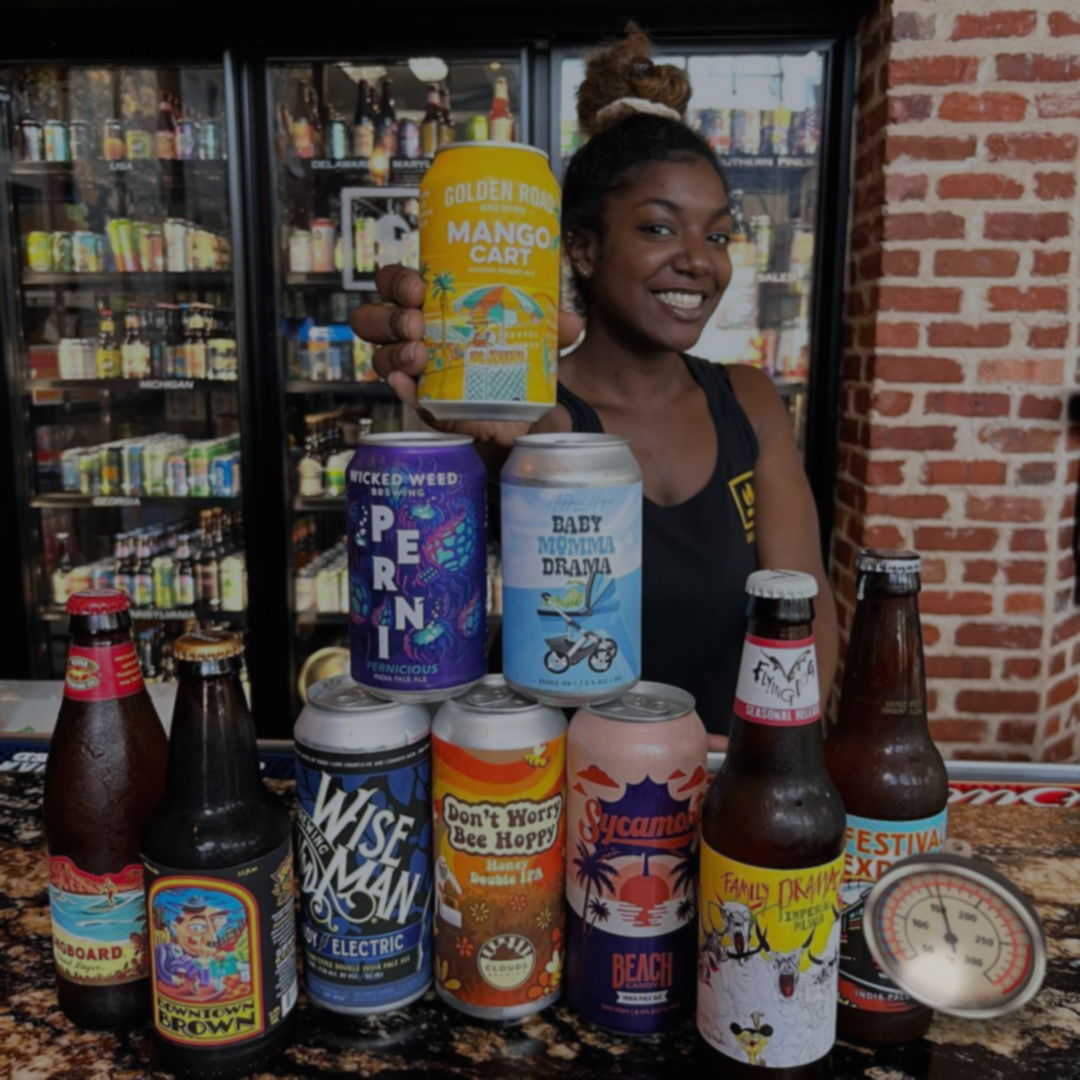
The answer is **160** °C
